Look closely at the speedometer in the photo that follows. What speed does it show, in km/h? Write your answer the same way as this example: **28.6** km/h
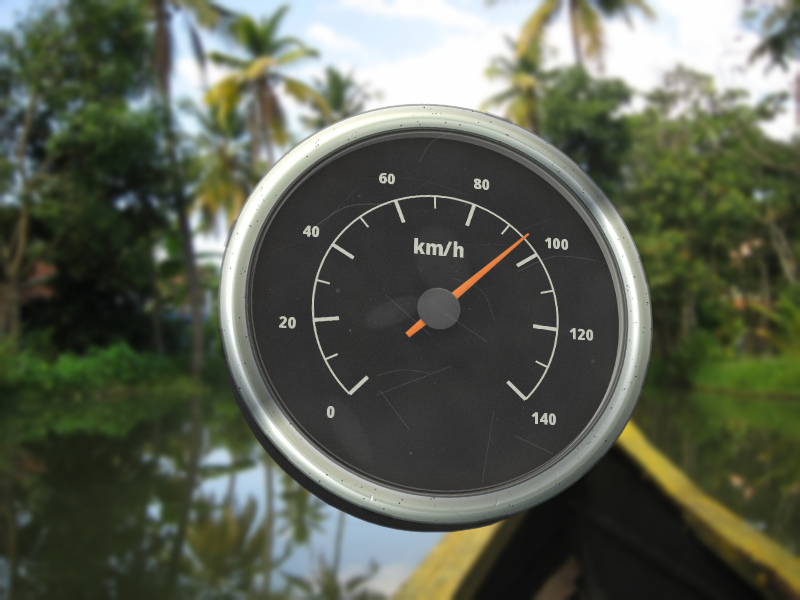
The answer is **95** km/h
